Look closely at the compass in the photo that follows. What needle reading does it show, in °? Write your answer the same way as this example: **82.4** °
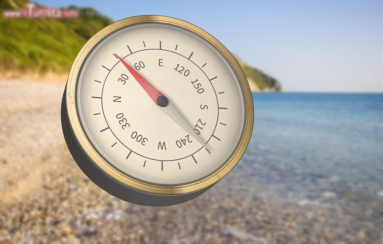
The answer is **45** °
